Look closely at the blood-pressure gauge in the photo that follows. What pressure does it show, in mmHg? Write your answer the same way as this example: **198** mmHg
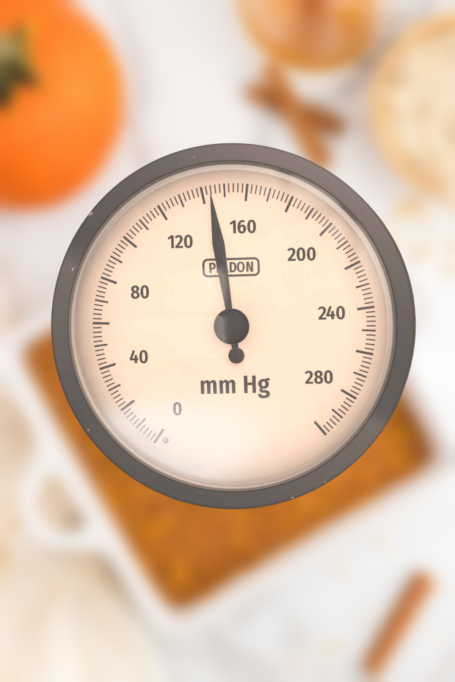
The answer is **144** mmHg
